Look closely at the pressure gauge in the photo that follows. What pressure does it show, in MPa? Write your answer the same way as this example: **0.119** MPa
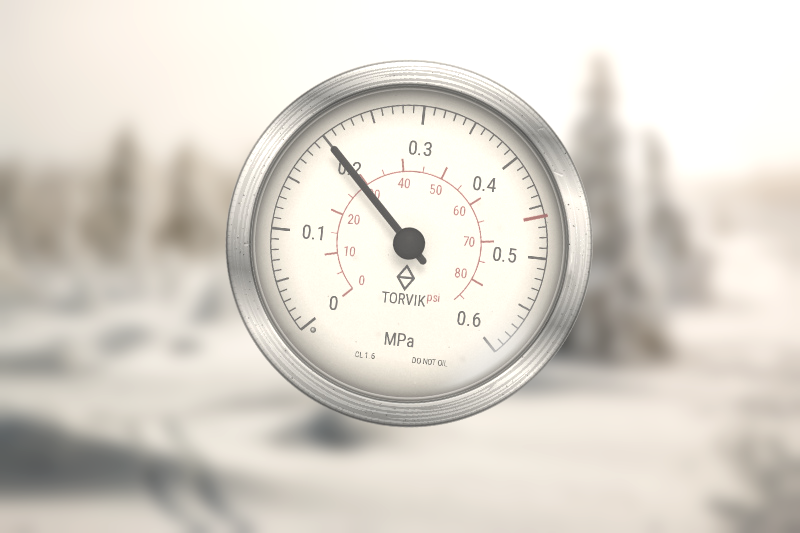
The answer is **0.2** MPa
